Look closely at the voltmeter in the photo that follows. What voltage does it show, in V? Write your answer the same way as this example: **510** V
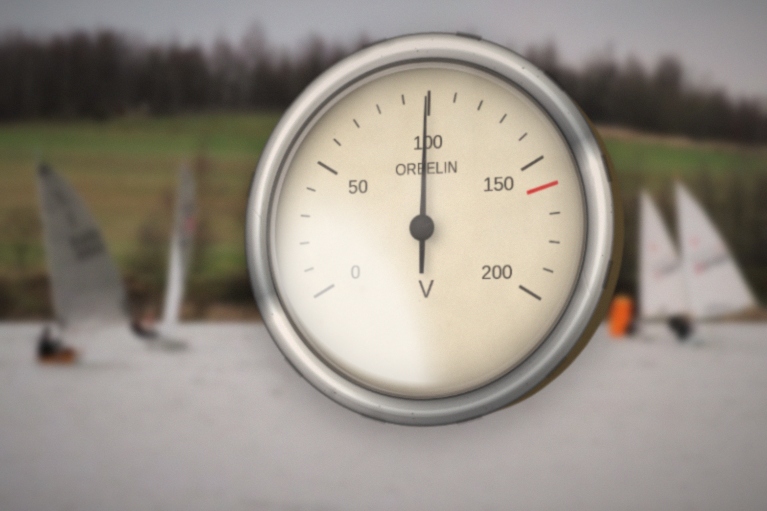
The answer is **100** V
